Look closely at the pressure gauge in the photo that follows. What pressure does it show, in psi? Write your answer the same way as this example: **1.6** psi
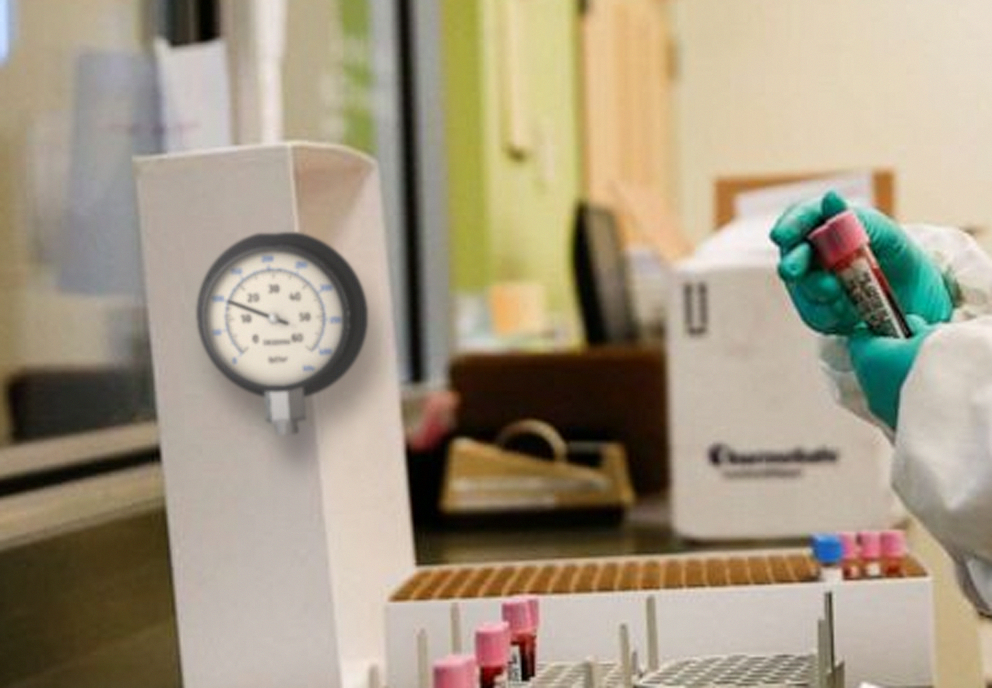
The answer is **15** psi
